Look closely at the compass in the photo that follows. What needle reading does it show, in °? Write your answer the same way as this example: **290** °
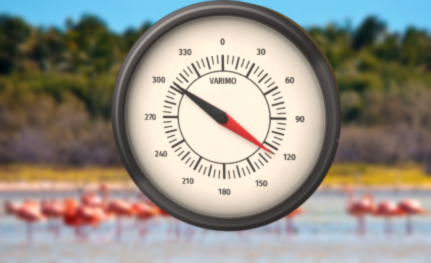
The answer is **125** °
